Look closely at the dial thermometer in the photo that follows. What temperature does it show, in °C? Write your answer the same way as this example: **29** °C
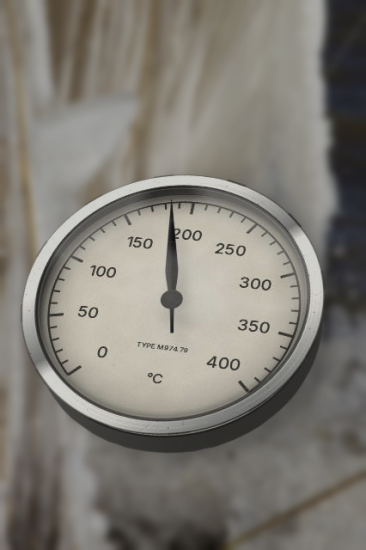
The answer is **185** °C
